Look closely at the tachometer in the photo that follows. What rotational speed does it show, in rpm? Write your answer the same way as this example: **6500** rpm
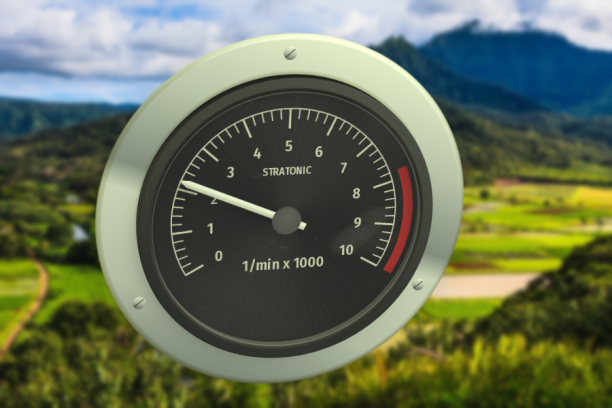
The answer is **2200** rpm
